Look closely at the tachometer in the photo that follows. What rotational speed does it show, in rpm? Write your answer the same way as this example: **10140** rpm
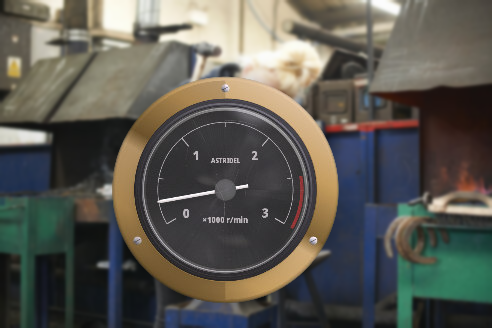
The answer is **250** rpm
